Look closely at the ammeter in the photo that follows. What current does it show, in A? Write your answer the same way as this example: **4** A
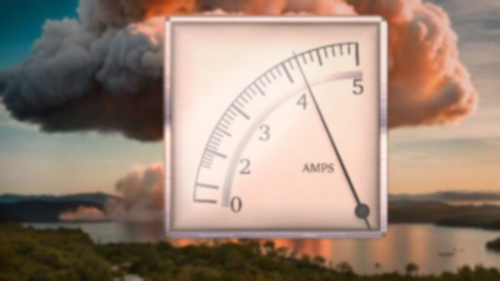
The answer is **4.2** A
